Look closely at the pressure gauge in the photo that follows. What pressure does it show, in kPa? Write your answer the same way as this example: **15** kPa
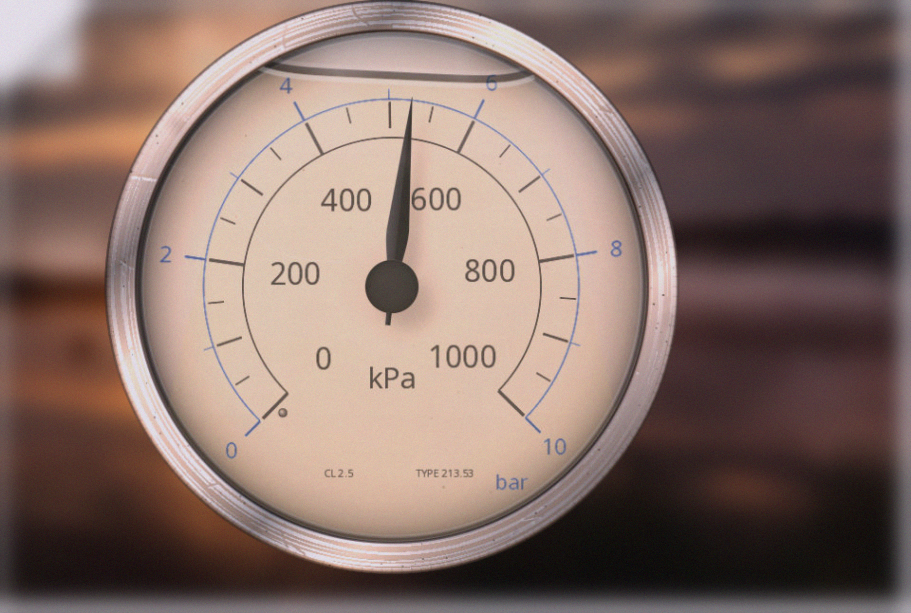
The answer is **525** kPa
